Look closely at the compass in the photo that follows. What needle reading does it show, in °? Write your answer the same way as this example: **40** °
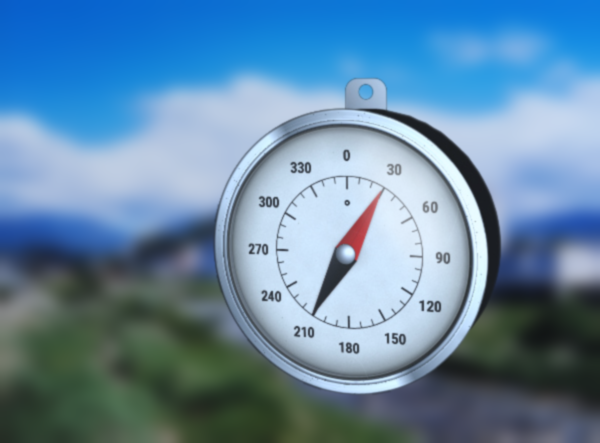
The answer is **30** °
